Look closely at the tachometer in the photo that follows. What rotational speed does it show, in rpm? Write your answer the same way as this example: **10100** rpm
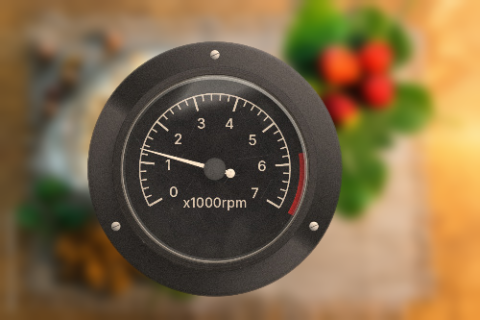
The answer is **1300** rpm
